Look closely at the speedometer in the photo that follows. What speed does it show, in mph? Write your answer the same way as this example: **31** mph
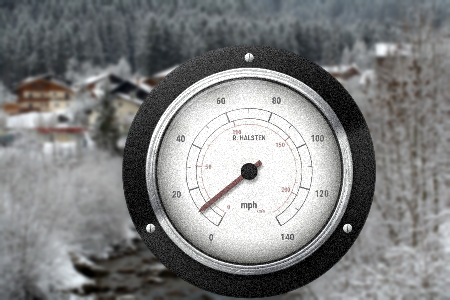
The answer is **10** mph
